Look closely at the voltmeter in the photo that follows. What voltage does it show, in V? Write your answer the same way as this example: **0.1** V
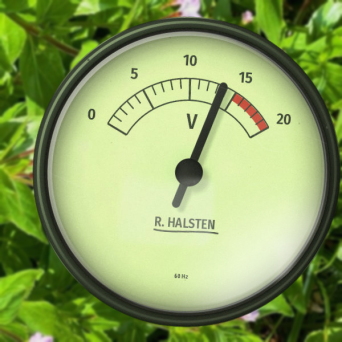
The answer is **13.5** V
